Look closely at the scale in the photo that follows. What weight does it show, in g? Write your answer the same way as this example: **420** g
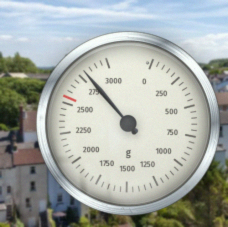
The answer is **2800** g
